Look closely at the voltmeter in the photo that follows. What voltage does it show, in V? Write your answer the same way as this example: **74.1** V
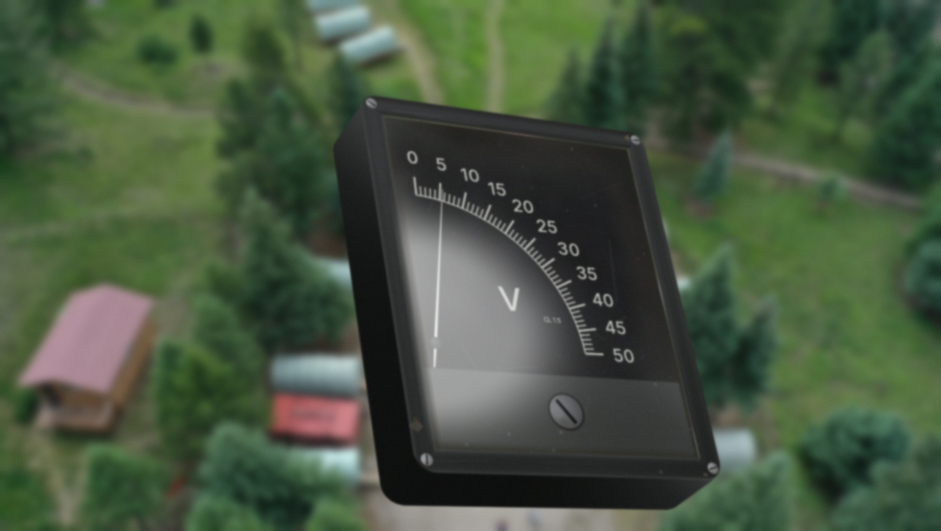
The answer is **5** V
